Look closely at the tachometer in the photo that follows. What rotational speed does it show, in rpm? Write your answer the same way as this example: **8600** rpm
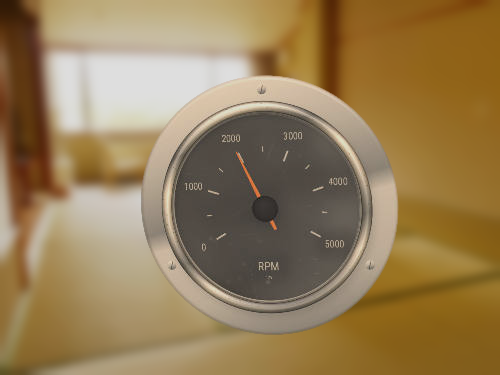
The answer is **2000** rpm
